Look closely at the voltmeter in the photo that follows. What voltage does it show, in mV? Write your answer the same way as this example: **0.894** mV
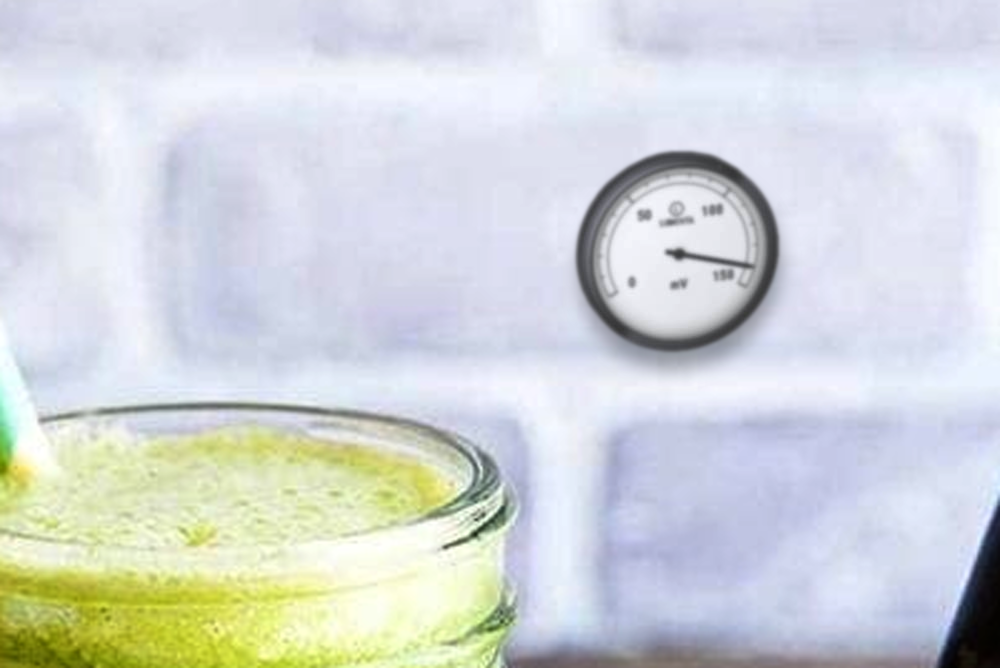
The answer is **140** mV
